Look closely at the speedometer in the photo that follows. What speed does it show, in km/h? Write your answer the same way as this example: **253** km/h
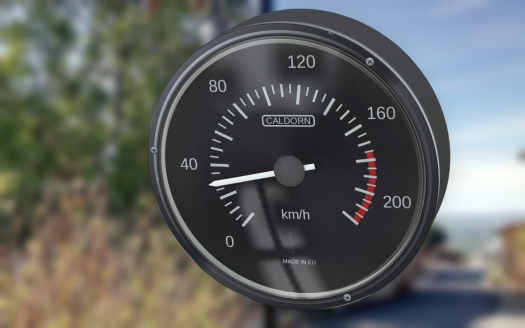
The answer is **30** km/h
